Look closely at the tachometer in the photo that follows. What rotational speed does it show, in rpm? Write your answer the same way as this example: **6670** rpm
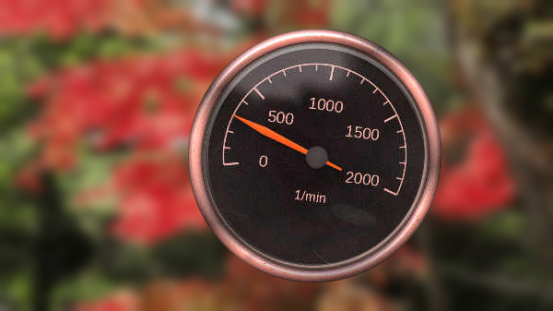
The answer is **300** rpm
